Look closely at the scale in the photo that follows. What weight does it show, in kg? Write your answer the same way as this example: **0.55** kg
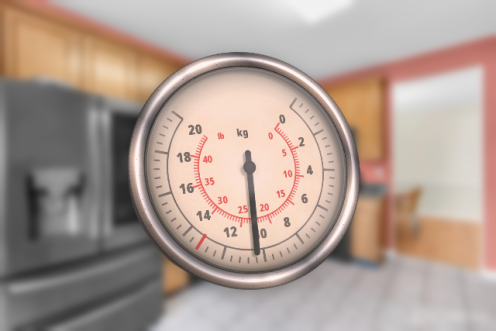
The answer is **10.4** kg
